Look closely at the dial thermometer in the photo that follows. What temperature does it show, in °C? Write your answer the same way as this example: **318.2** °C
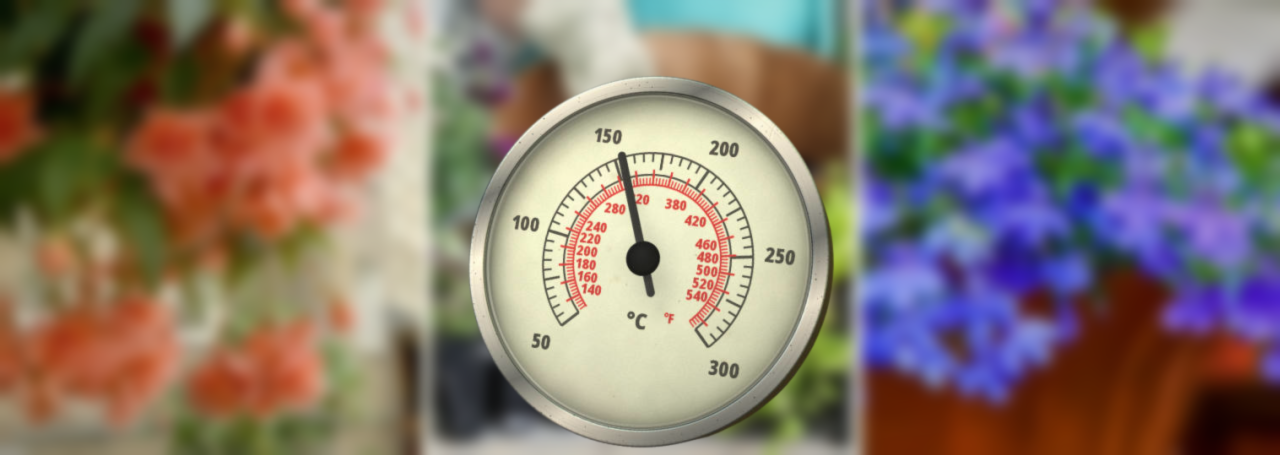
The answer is **155** °C
